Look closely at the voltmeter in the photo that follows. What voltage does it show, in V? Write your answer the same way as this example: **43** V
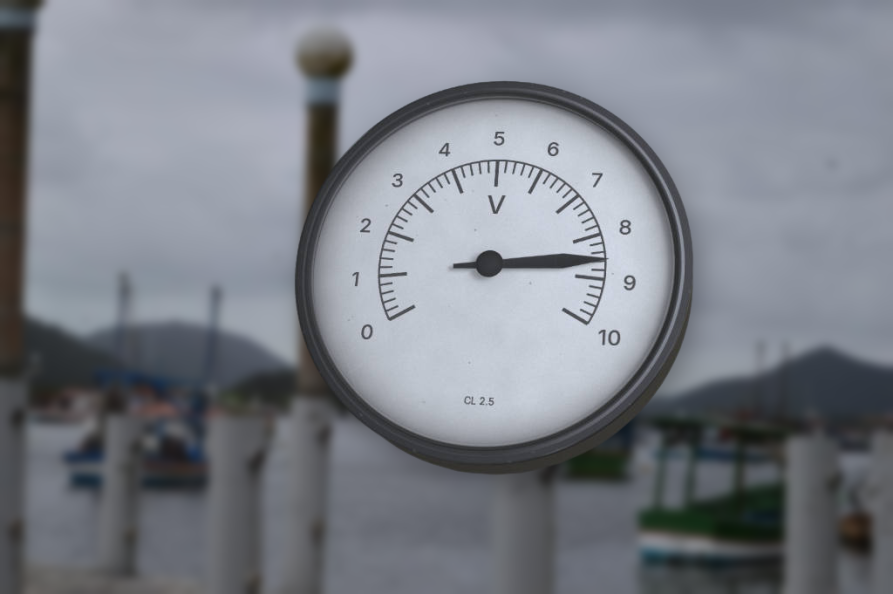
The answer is **8.6** V
